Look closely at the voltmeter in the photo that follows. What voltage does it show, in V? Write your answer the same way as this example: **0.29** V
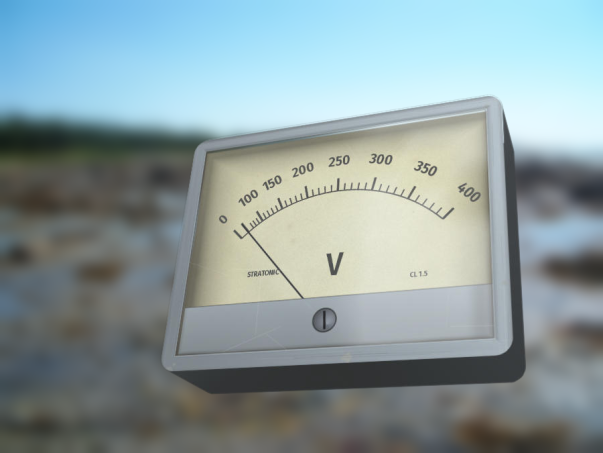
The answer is **50** V
